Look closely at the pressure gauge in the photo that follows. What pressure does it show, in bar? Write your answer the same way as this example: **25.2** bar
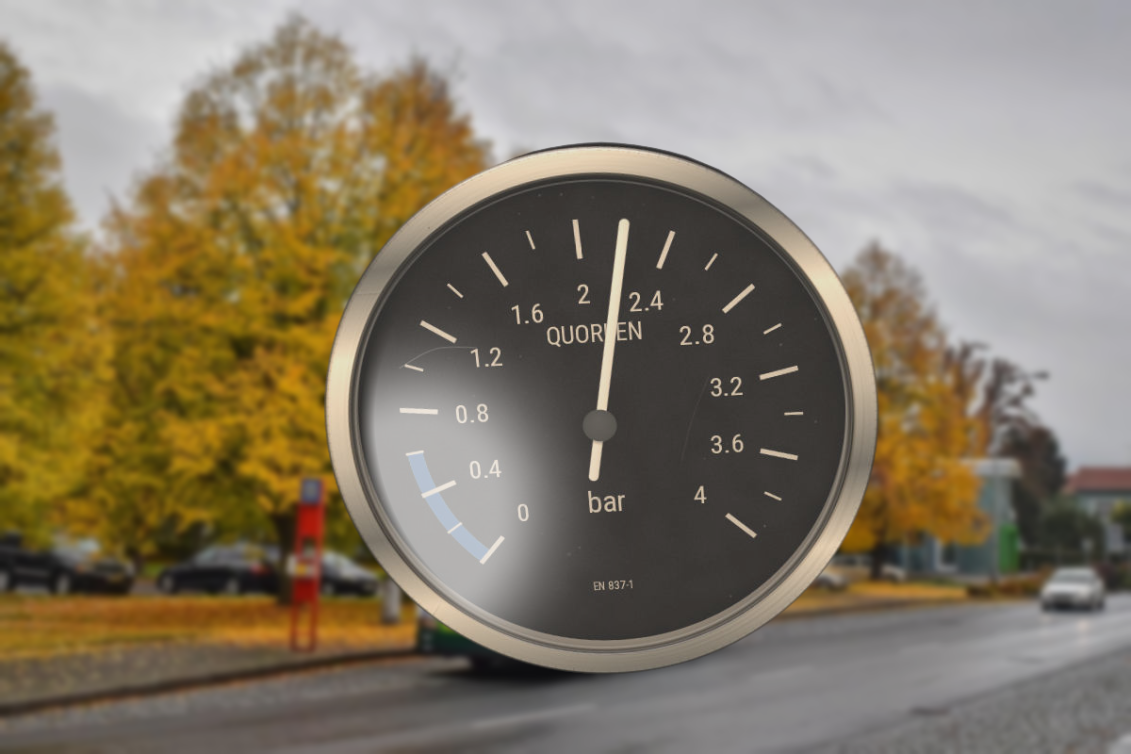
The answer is **2.2** bar
